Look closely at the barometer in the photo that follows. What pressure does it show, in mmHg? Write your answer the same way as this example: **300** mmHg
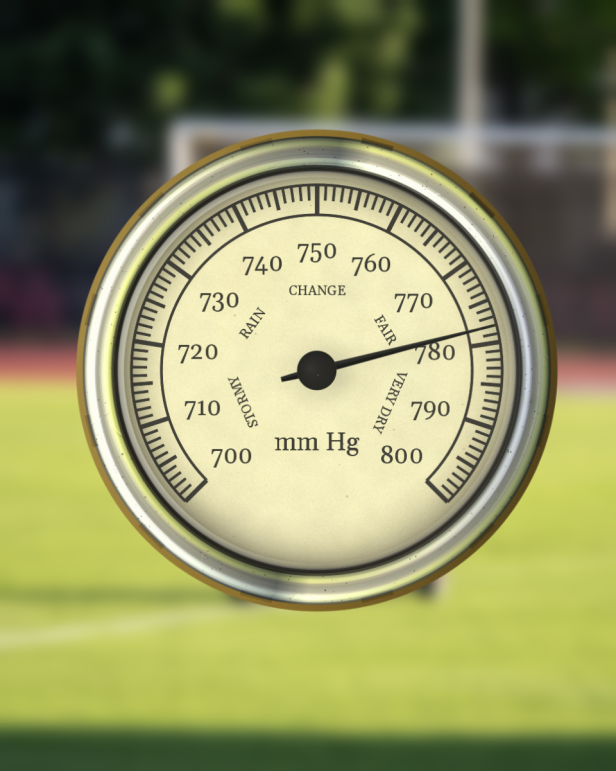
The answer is **778** mmHg
